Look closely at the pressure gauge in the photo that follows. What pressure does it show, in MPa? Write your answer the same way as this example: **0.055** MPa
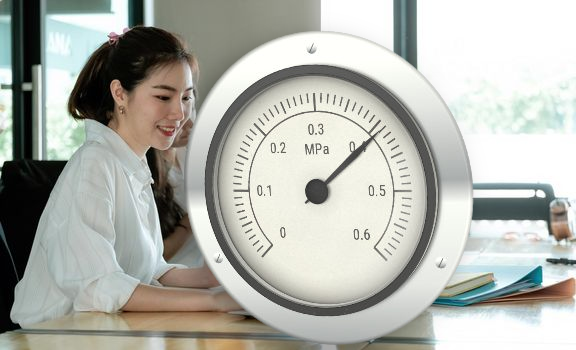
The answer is **0.41** MPa
